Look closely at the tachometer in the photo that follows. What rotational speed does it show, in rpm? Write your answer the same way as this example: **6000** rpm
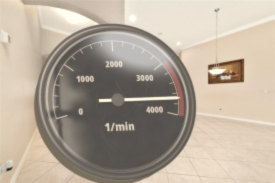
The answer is **3700** rpm
